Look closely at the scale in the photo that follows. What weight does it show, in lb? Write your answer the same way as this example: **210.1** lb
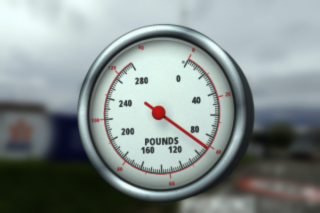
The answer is **90** lb
